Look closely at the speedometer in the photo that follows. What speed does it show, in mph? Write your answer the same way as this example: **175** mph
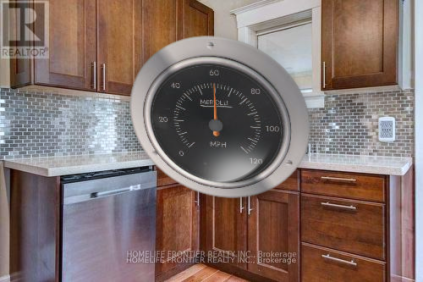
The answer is **60** mph
